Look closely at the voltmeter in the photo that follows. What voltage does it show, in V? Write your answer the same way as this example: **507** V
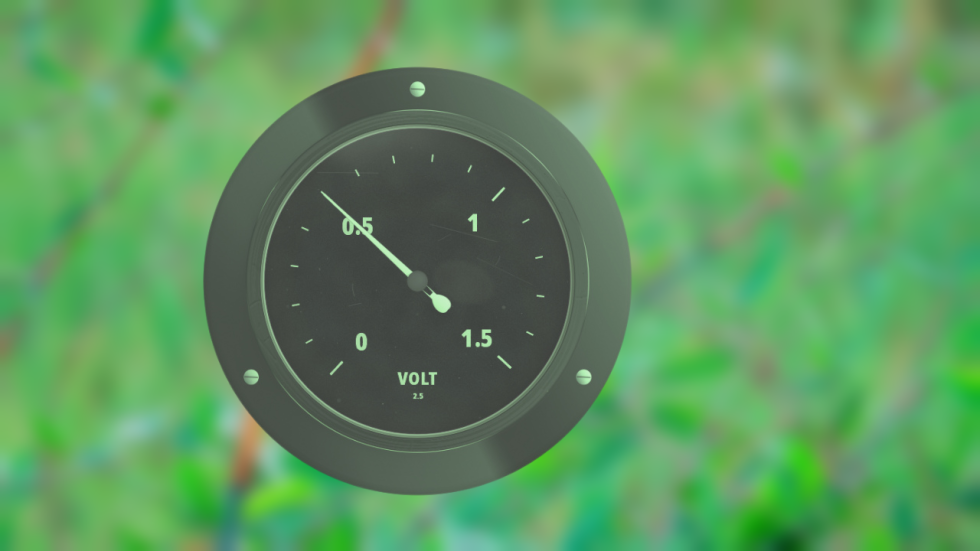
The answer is **0.5** V
